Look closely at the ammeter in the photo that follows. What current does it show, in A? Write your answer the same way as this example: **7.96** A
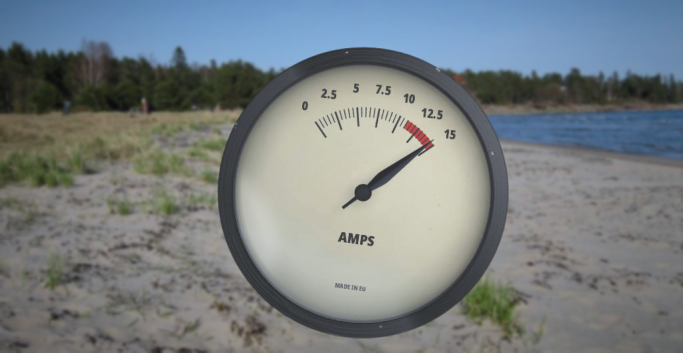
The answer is **14.5** A
